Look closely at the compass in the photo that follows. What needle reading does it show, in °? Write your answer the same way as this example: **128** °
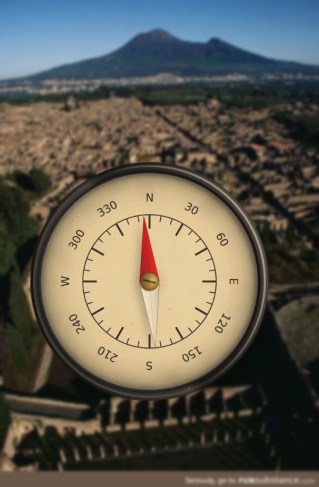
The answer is **355** °
